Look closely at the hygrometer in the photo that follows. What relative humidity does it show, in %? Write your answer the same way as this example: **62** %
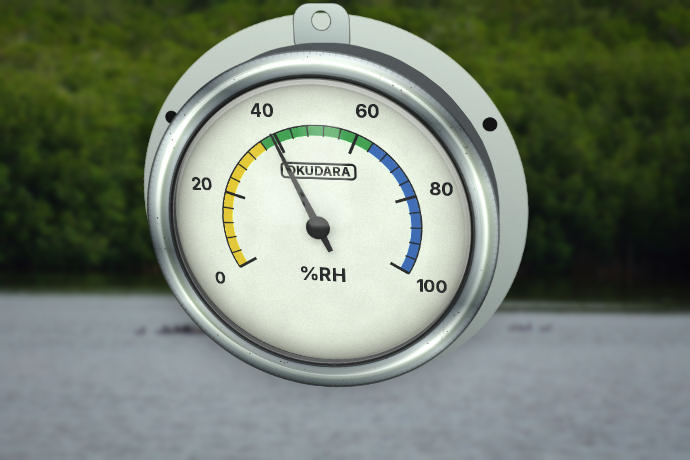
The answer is **40** %
